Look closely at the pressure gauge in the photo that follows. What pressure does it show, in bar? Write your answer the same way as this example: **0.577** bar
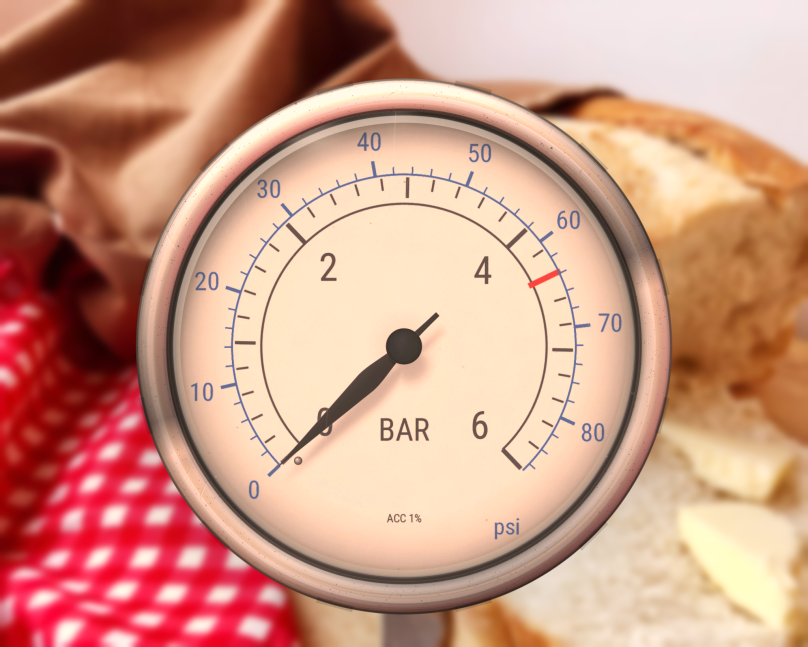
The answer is **0** bar
